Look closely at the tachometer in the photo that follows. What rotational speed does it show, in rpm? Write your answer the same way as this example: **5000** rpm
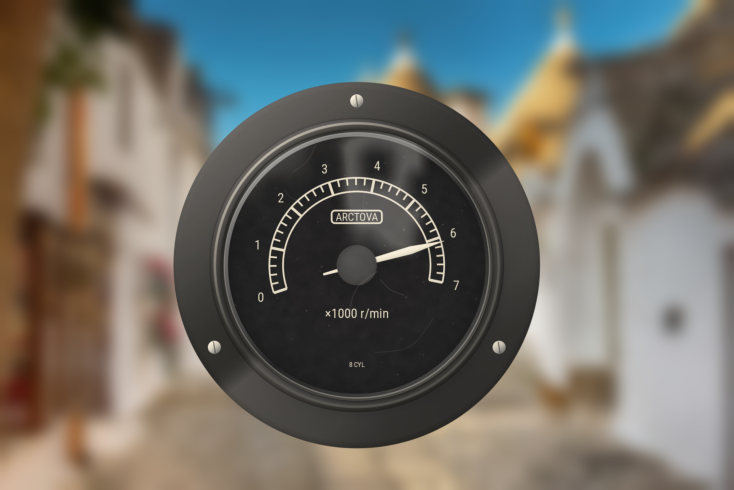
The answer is **6100** rpm
